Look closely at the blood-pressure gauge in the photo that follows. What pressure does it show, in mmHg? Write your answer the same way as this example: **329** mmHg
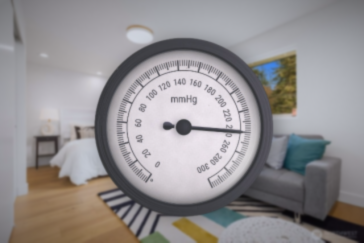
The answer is **240** mmHg
